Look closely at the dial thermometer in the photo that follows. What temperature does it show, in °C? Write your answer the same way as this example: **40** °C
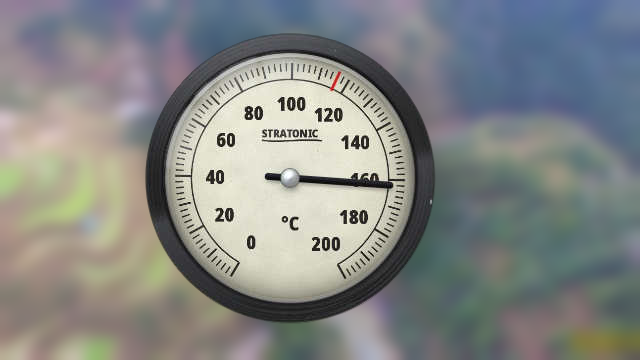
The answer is **162** °C
